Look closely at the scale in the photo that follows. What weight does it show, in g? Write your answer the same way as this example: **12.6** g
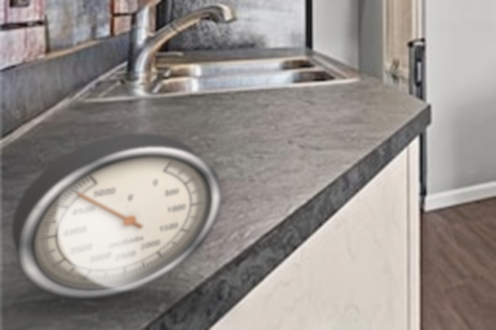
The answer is **4750** g
